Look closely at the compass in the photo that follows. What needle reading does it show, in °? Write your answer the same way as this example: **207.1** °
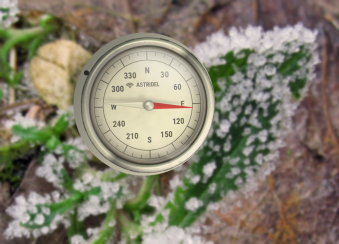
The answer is **95** °
